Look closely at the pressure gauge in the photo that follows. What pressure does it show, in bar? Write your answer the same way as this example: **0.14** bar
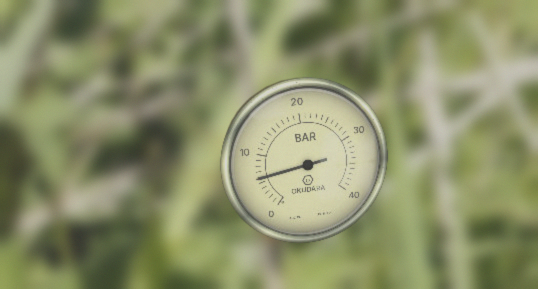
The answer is **6** bar
